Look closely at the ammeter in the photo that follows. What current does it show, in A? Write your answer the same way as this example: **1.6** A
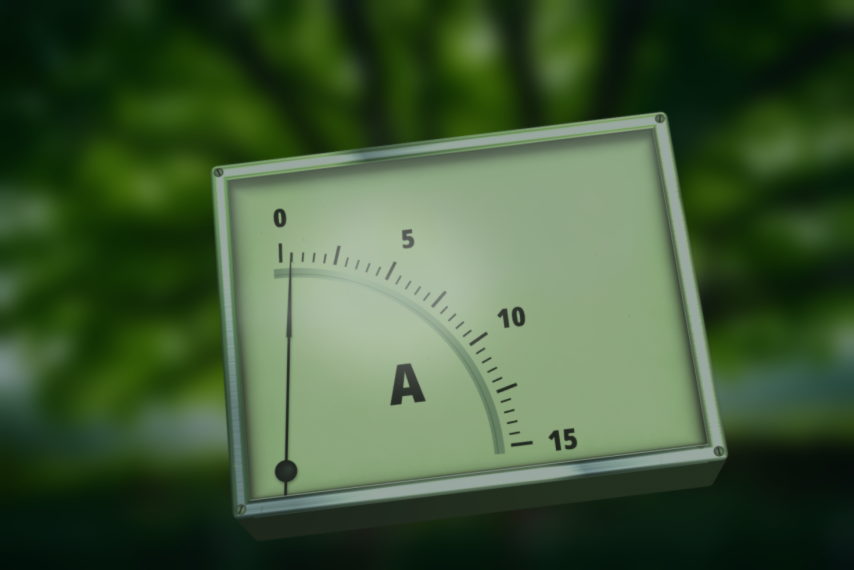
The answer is **0.5** A
